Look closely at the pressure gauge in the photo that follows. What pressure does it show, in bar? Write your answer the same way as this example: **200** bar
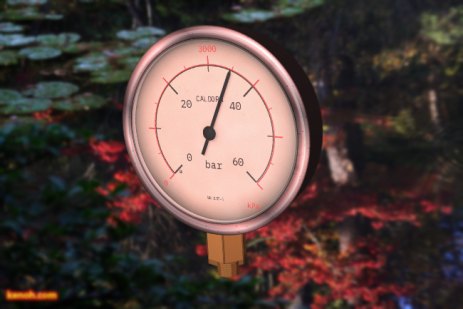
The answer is **35** bar
